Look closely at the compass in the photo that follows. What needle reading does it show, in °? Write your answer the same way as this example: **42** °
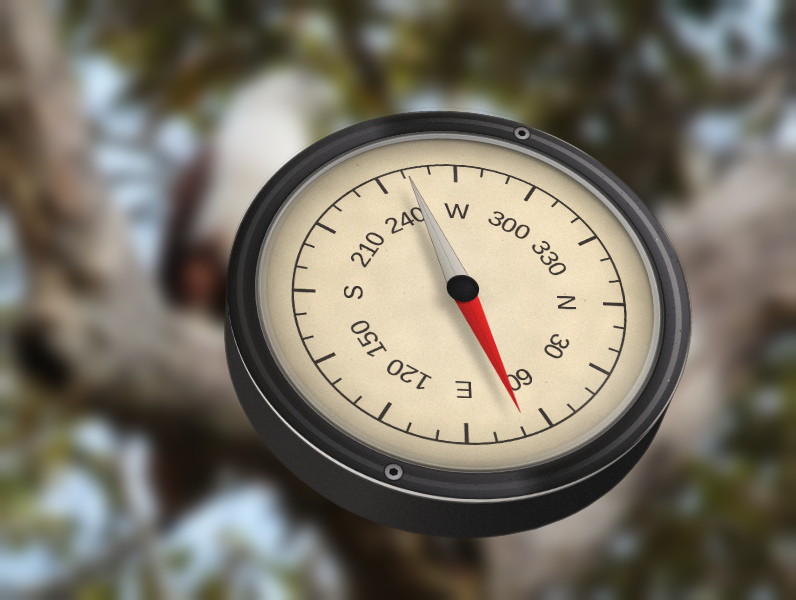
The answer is **70** °
